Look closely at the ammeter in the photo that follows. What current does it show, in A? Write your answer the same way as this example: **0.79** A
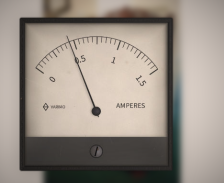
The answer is **0.45** A
